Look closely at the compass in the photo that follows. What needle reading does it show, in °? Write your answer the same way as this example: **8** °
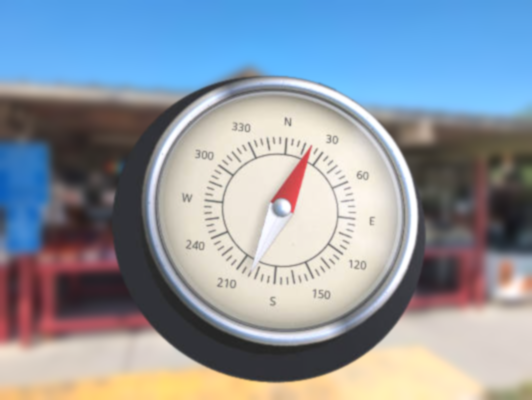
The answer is **20** °
